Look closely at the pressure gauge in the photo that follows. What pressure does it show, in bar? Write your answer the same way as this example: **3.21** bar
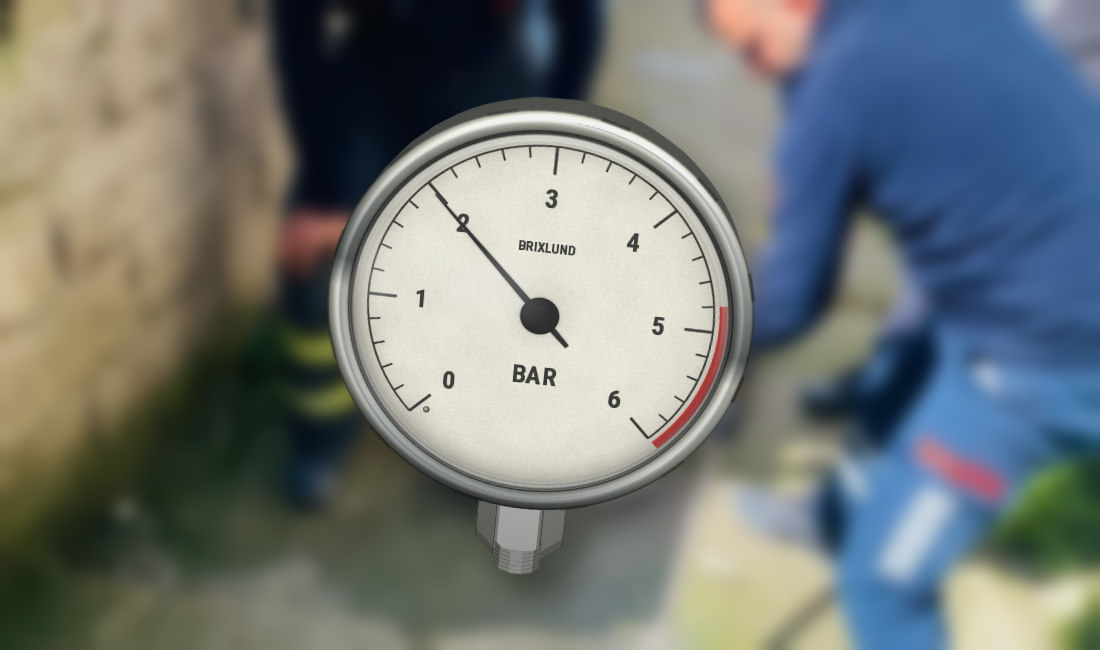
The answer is **2** bar
